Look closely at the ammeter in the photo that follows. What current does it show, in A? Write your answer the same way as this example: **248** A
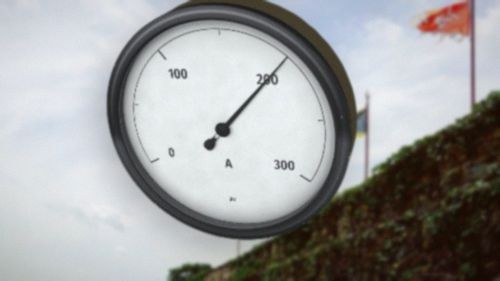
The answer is **200** A
